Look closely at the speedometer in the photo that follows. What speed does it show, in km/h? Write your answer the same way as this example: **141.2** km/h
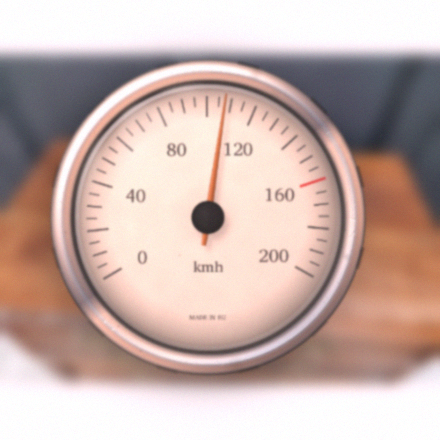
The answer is **107.5** km/h
